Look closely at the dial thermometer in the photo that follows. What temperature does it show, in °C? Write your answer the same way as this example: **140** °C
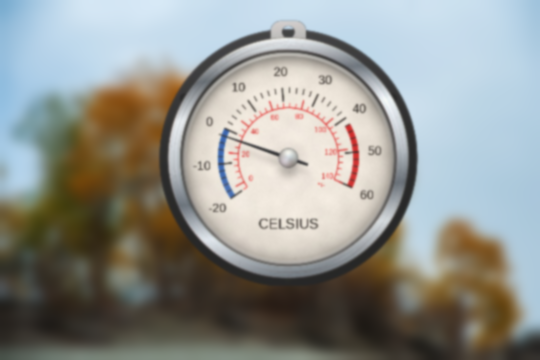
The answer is **-2** °C
